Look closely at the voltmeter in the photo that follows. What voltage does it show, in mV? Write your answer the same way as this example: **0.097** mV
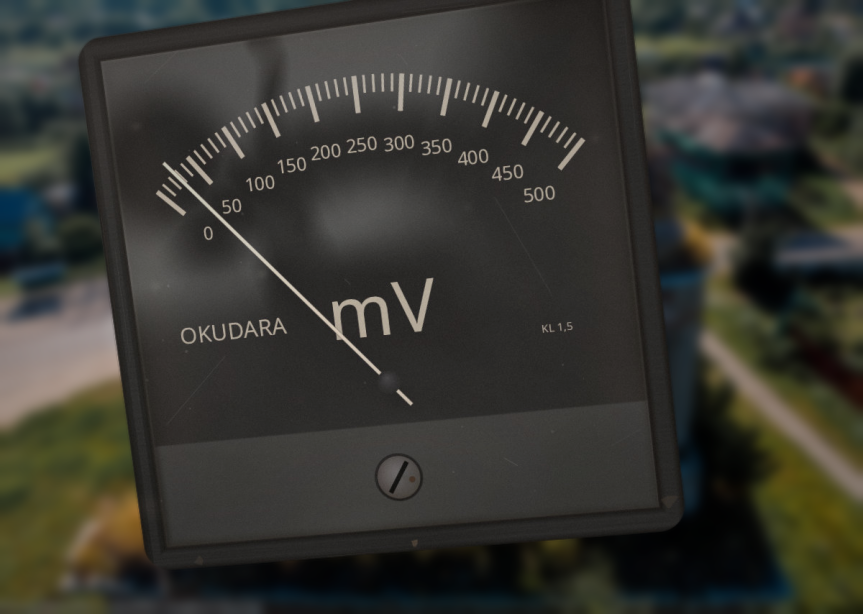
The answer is **30** mV
